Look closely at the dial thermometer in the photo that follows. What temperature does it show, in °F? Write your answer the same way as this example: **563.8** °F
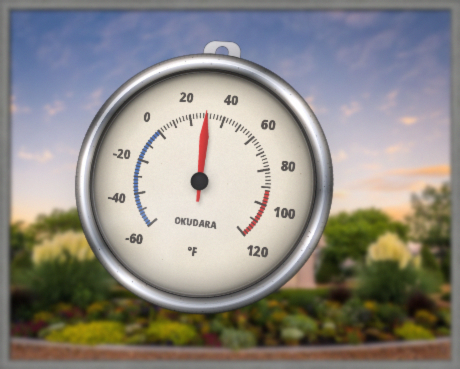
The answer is **30** °F
